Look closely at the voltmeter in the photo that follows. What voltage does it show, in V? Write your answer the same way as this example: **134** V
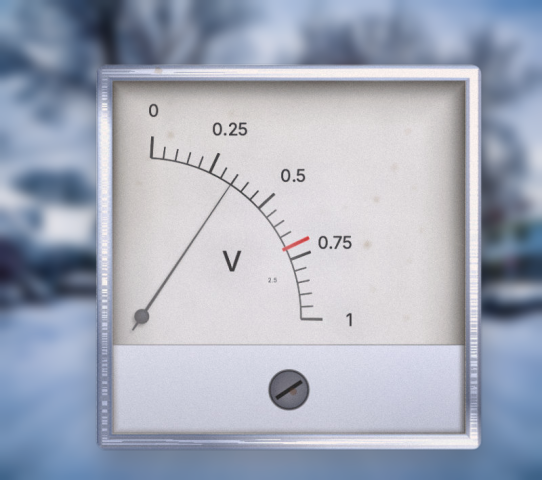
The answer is **0.35** V
